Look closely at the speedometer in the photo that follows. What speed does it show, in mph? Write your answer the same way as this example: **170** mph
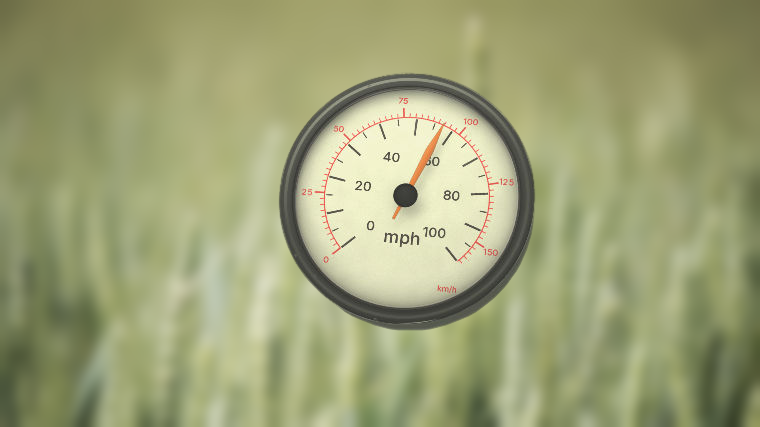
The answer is **57.5** mph
